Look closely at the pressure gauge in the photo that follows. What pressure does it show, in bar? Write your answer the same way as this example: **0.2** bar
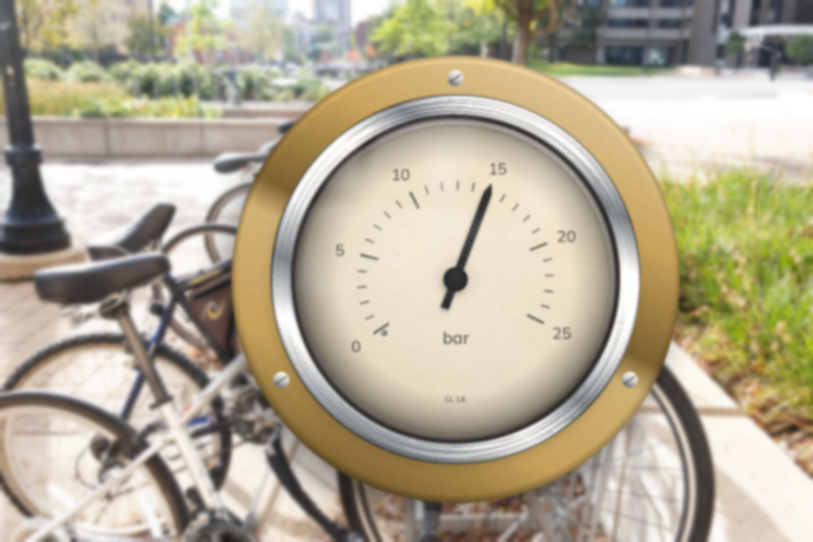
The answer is **15** bar
